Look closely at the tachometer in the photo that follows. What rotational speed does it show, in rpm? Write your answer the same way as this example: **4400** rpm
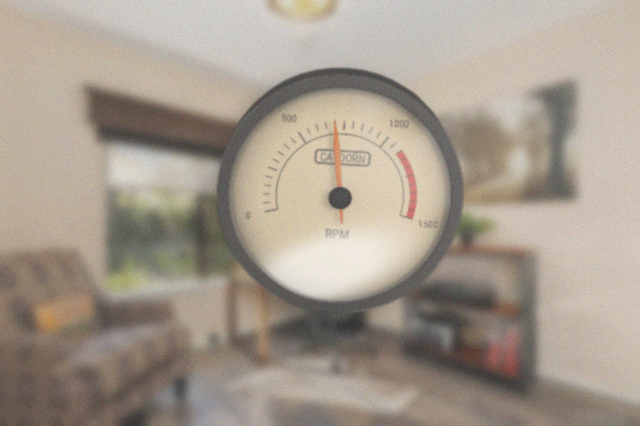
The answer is **700** rpm
